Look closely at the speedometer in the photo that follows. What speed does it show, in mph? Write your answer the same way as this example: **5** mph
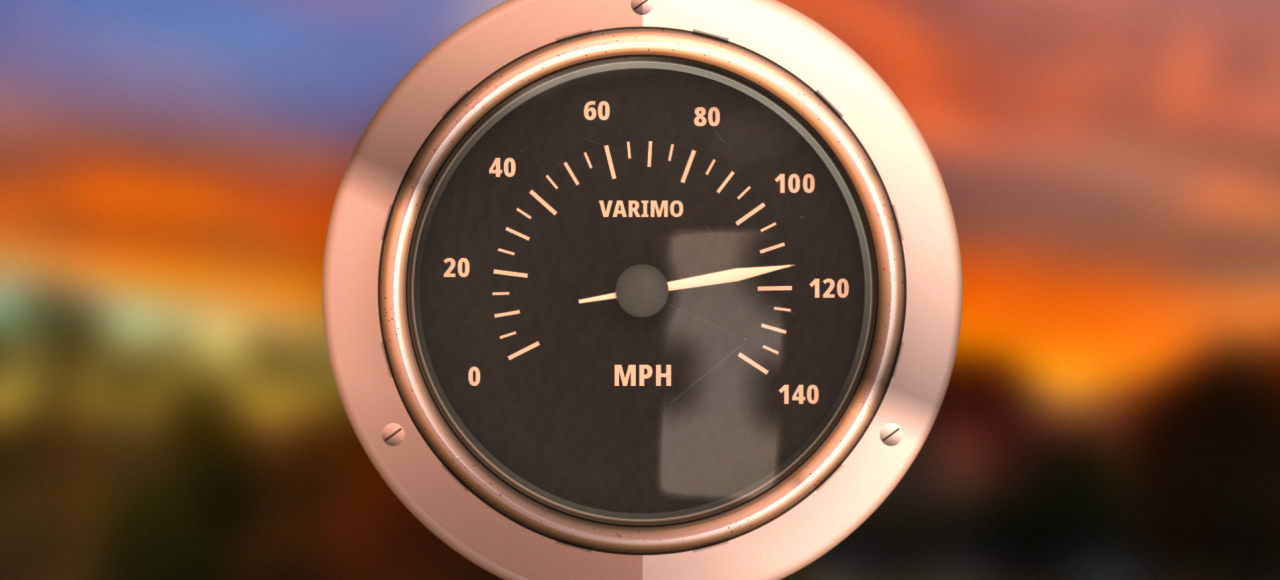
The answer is **115** mph
